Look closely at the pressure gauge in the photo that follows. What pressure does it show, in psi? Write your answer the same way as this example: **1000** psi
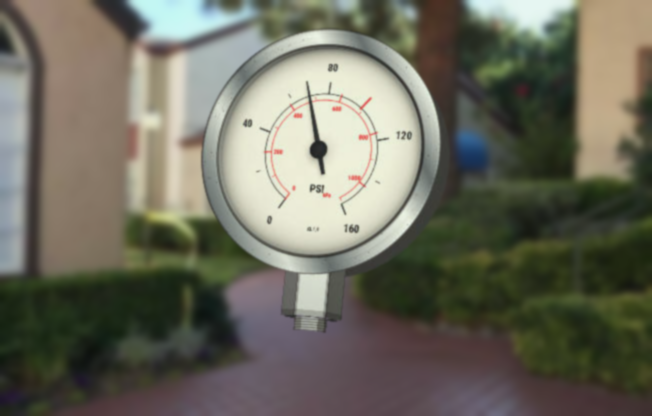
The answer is **70** psi
